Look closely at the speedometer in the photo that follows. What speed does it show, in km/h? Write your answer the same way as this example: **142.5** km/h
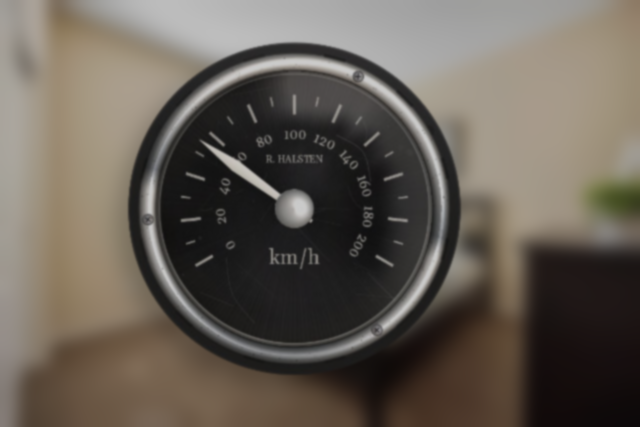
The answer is **55** km/h
